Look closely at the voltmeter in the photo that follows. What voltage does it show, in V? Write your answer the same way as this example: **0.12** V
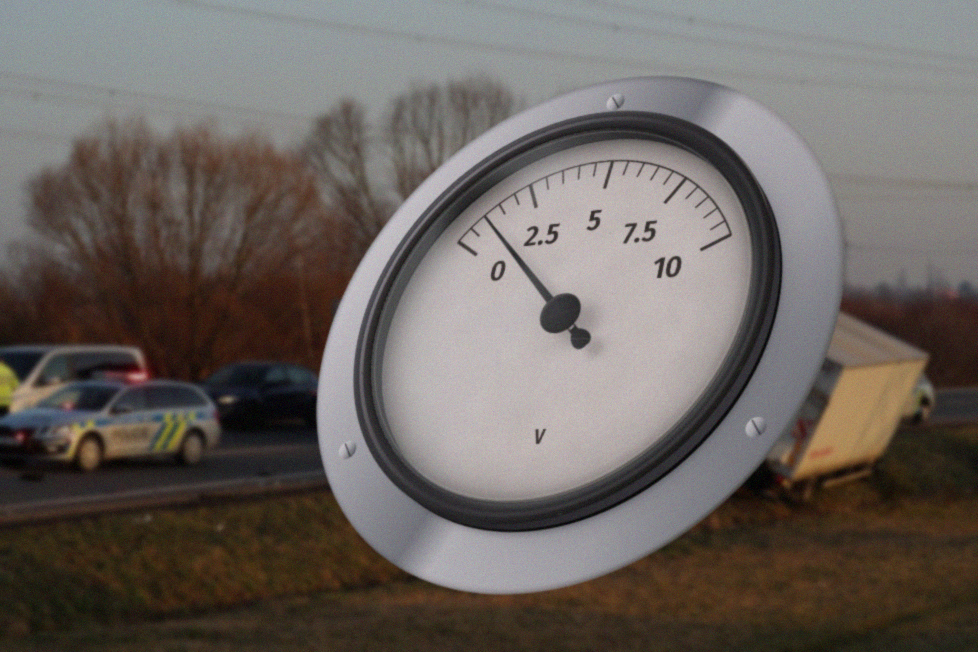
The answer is **1** V
